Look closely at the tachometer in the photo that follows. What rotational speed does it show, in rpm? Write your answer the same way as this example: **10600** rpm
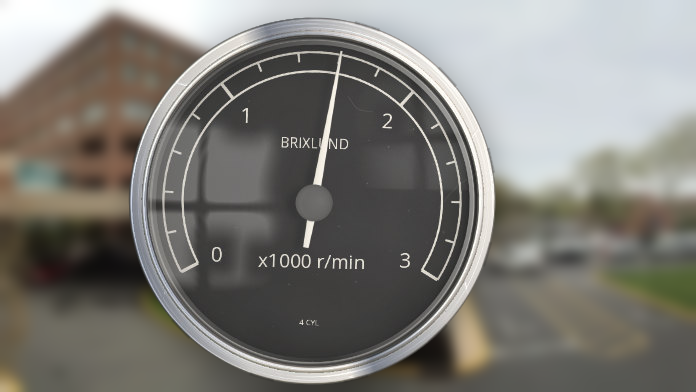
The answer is **1600** rpm
